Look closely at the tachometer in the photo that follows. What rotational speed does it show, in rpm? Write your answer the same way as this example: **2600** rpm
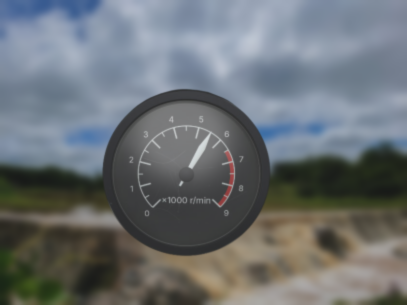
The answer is **5500** rpm
